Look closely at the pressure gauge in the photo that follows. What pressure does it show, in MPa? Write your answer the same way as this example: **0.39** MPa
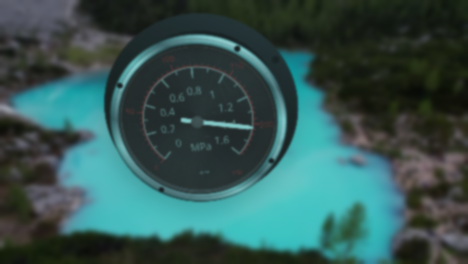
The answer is **1.4** MPa
